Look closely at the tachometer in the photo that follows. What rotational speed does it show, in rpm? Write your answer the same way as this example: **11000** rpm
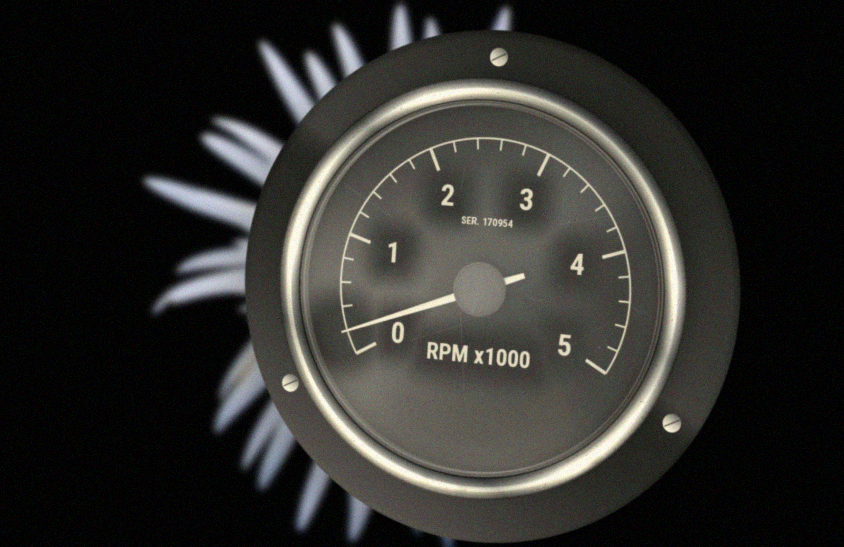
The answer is **200** rpm
